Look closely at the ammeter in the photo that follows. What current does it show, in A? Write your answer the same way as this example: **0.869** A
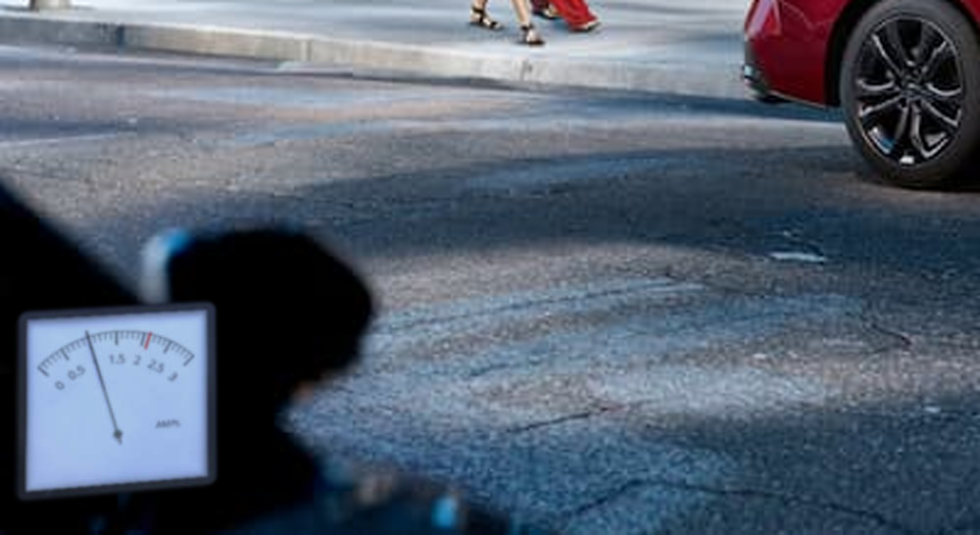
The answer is **1** A
